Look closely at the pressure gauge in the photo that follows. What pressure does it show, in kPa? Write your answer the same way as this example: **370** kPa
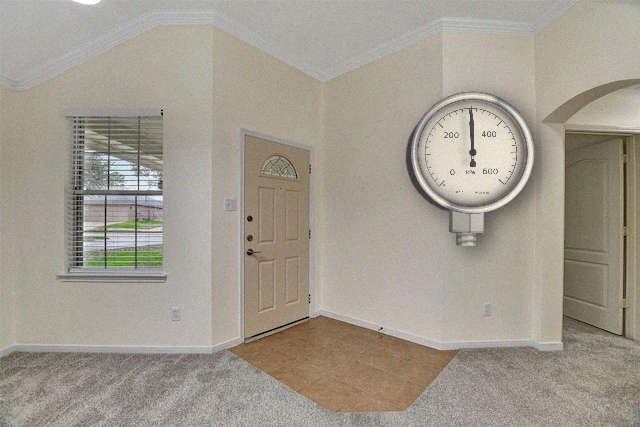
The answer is **300** kPa
